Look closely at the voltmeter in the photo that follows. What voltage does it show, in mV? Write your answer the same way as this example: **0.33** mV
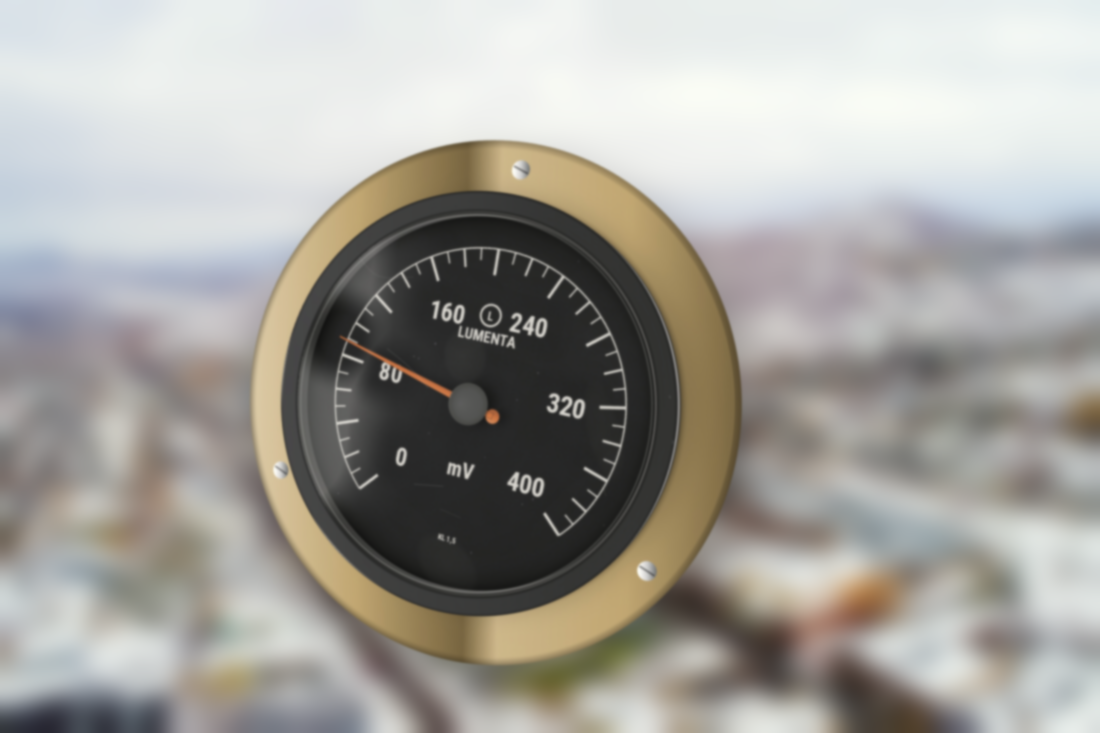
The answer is **90** mV
